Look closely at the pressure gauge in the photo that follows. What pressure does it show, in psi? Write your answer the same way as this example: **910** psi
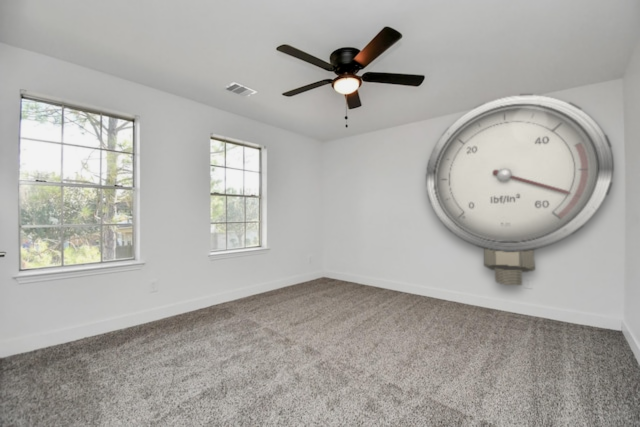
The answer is **55** psi
